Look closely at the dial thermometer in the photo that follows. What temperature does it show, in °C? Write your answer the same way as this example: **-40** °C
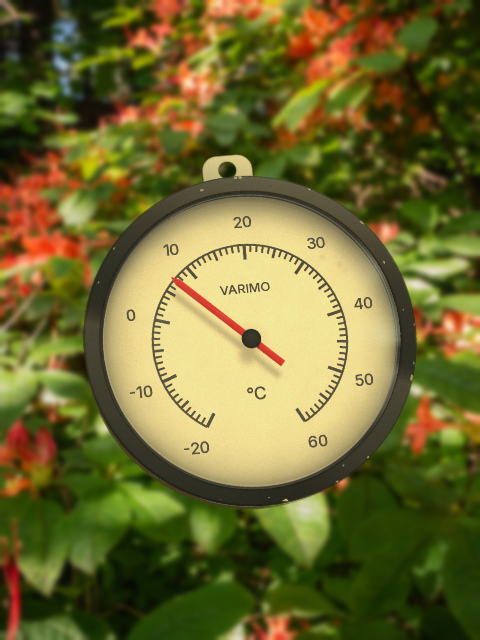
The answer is **7** °C
